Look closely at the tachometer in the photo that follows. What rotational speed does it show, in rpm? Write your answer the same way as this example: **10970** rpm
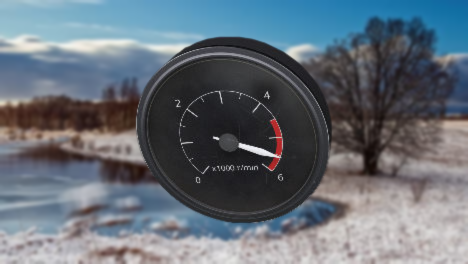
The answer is **5500** rpm
